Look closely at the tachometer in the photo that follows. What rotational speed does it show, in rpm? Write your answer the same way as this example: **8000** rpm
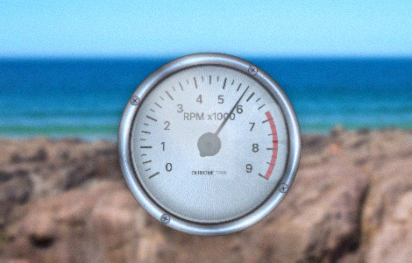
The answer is **5750** rpm
